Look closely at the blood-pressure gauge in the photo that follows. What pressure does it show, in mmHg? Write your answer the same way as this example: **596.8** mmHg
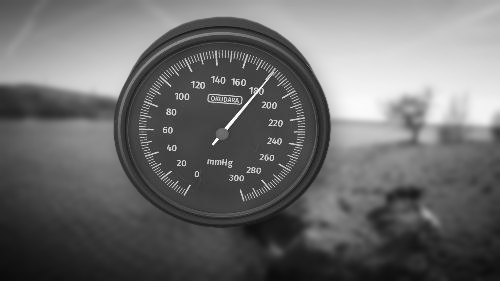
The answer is **180** mmHg
